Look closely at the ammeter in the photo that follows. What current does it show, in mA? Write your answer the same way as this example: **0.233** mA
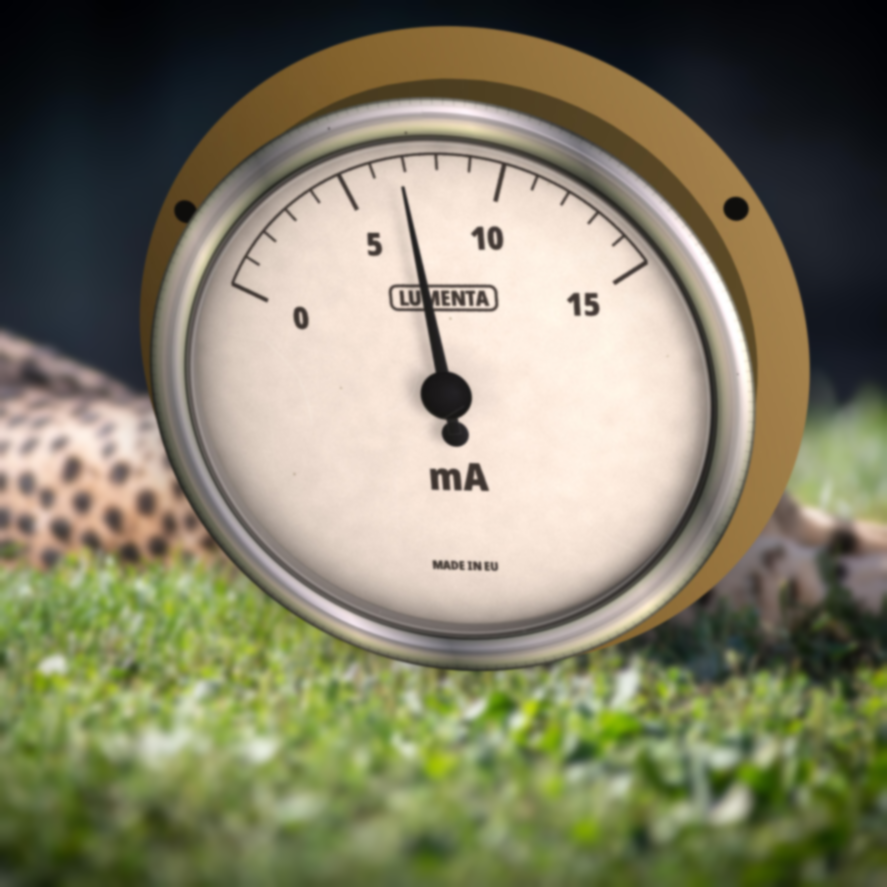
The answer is **7** mA
